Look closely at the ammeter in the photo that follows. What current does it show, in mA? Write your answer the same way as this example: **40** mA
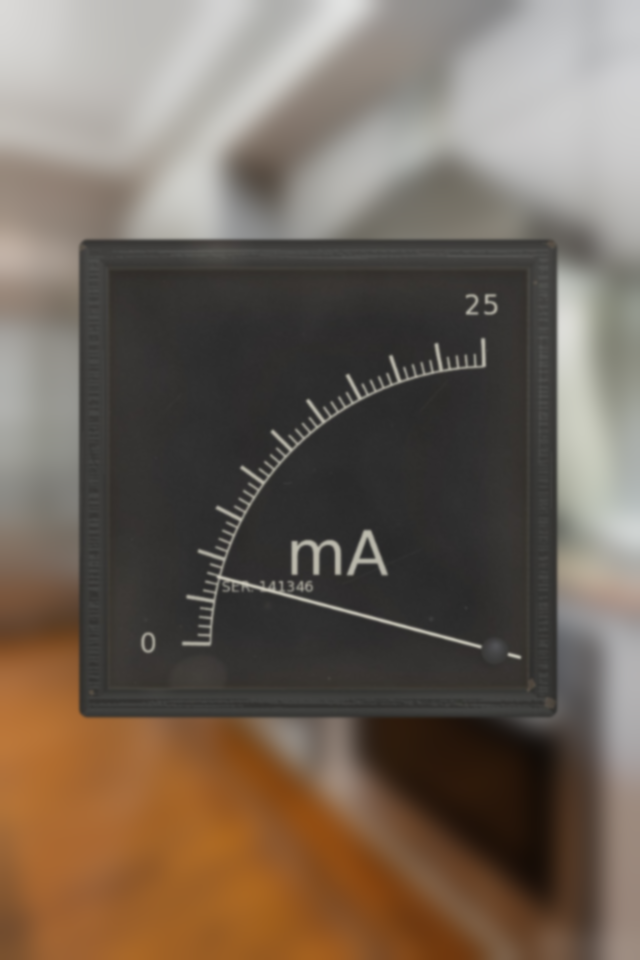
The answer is **4** mA
